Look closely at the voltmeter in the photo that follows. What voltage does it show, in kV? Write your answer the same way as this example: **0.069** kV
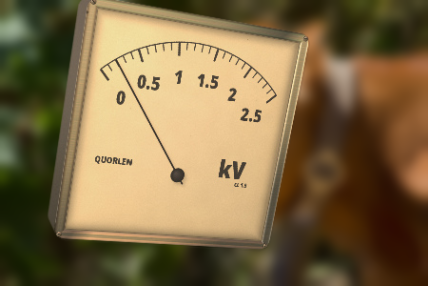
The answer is **0.2** kV
